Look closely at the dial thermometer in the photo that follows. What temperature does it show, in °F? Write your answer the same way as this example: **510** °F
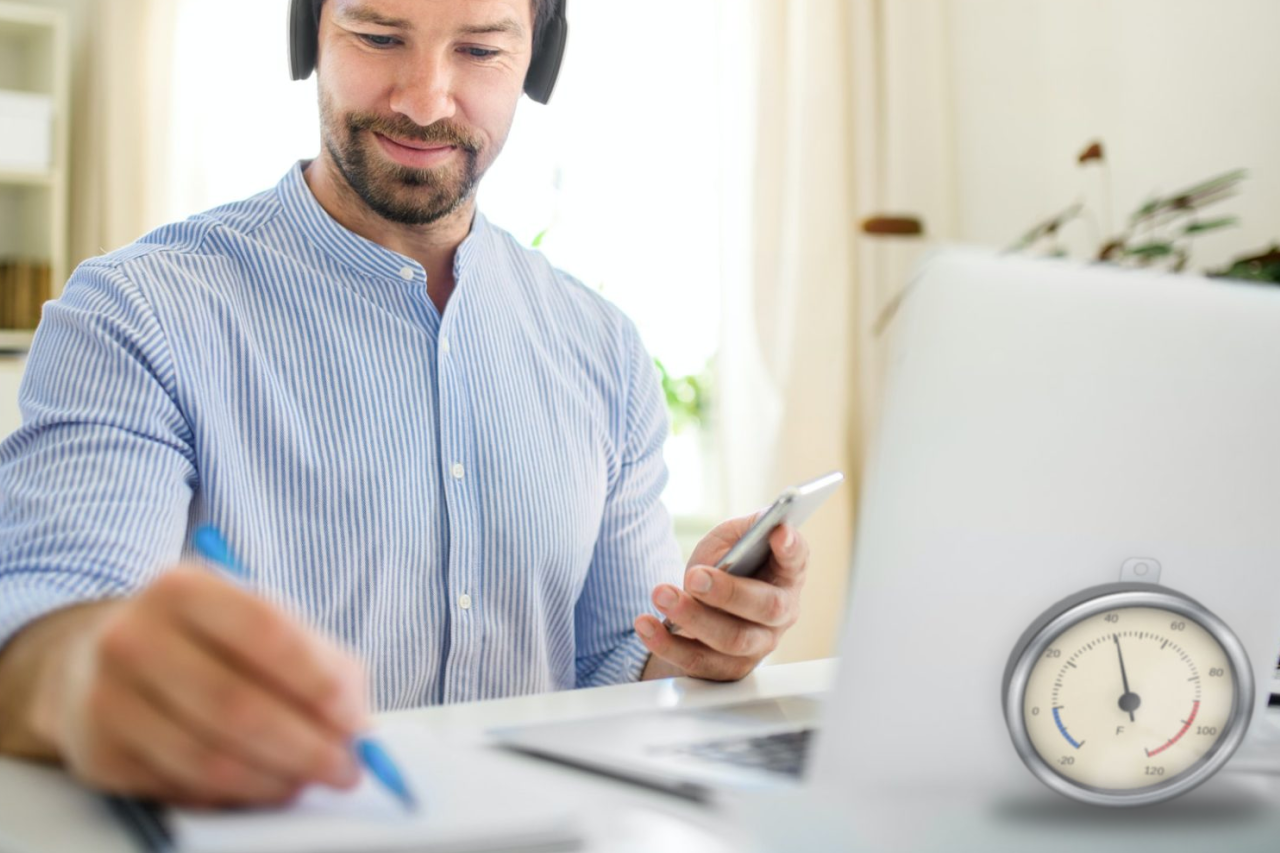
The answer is **40** °F
